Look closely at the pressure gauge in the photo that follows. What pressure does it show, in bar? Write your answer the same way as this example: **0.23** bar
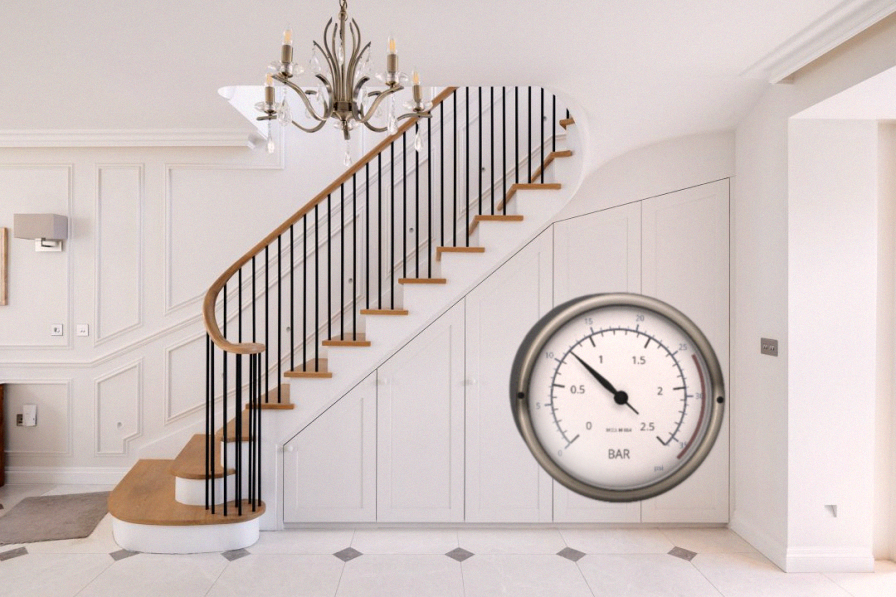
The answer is **0.8** bar
